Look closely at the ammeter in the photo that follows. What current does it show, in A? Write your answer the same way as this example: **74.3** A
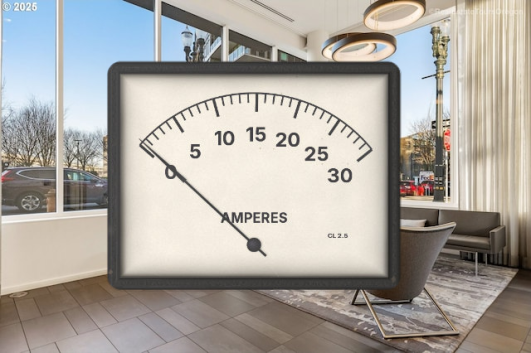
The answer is **0.5** A
